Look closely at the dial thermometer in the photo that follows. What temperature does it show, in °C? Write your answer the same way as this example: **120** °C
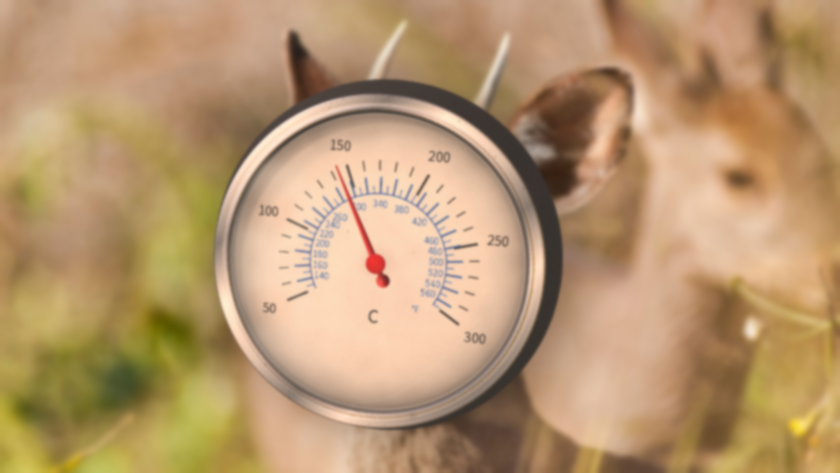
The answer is **145** °C
